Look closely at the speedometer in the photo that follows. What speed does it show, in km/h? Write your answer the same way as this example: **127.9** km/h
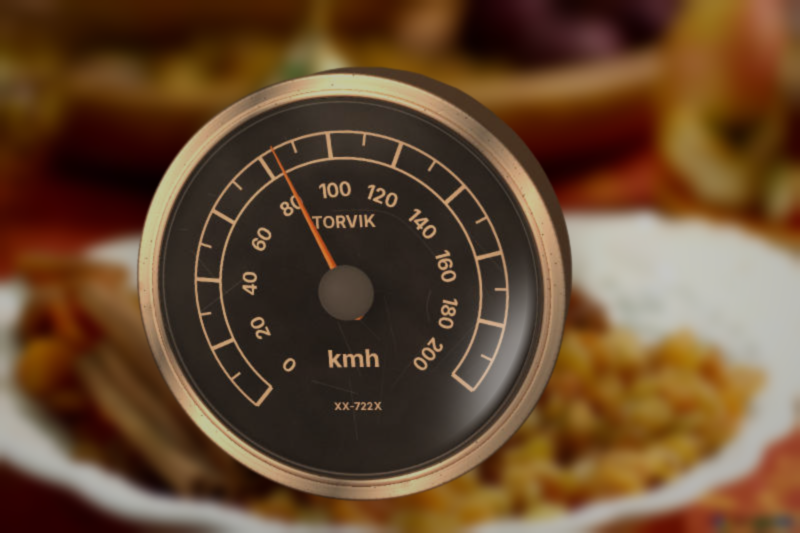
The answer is **85** km/h
